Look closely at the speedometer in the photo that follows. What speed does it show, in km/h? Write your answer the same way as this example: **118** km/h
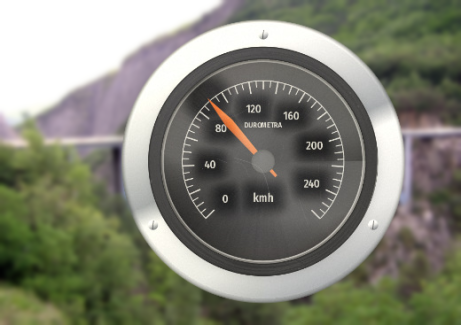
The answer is **90** km/h
